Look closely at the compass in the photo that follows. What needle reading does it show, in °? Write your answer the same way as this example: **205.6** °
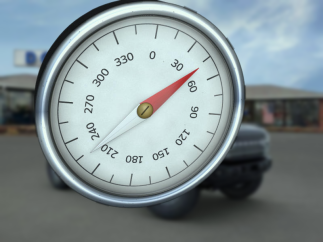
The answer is **45** °
